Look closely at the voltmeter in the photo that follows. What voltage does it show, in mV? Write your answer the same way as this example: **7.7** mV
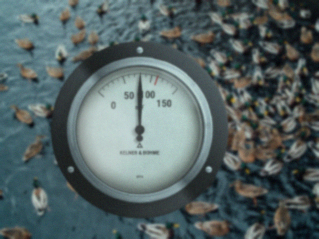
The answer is **80** mV
